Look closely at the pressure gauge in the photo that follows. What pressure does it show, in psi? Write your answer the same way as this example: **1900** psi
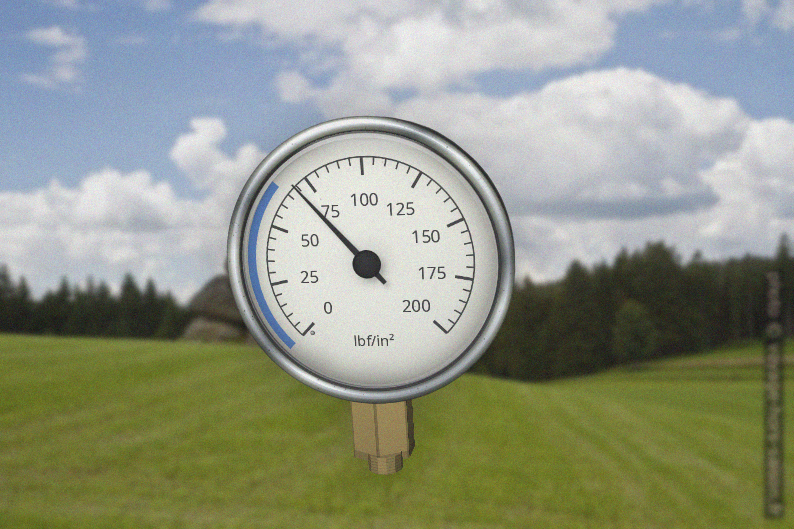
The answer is **70** psi
